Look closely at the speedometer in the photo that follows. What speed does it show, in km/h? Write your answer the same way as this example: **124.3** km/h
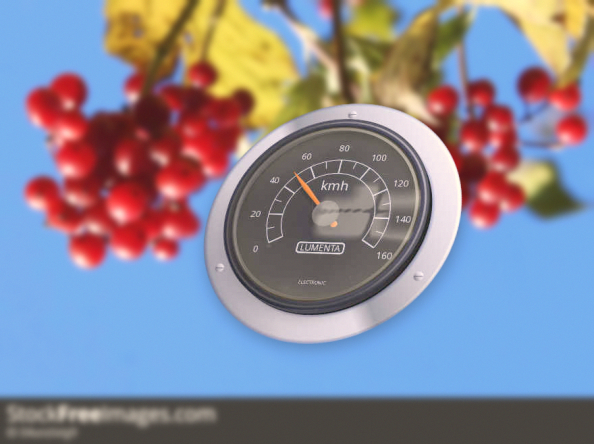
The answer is **50** km/h
